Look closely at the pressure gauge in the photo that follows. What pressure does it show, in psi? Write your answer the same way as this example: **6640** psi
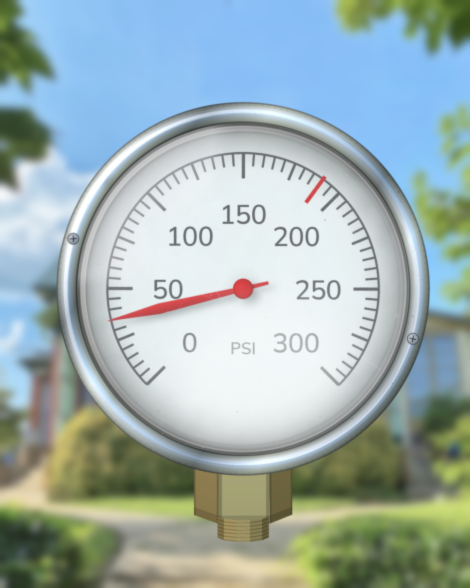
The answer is **35** psi
